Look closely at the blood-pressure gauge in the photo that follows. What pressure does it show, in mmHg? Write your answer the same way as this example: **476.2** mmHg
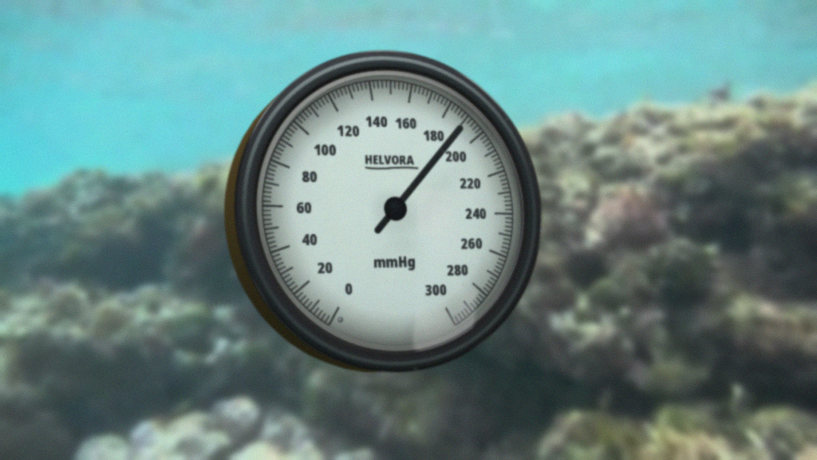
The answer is **190** mmHg
